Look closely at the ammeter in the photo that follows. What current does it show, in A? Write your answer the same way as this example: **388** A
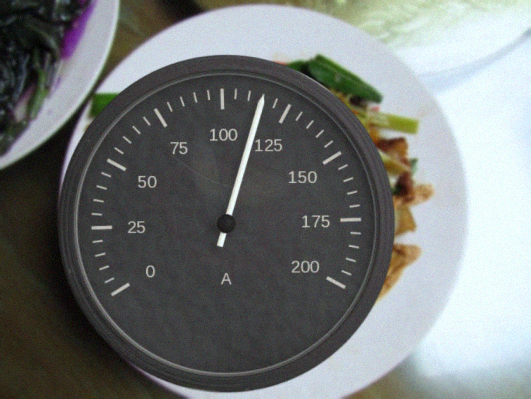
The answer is **115** A
